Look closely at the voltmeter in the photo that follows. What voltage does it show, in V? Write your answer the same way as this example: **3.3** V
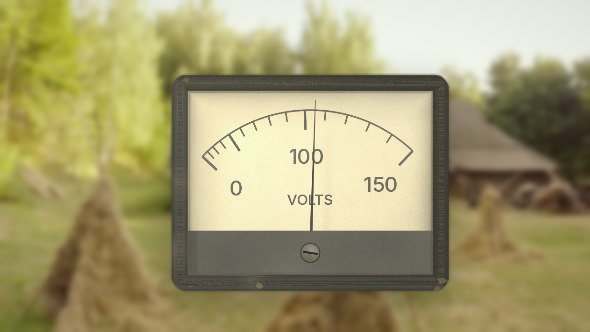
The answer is **105** V
